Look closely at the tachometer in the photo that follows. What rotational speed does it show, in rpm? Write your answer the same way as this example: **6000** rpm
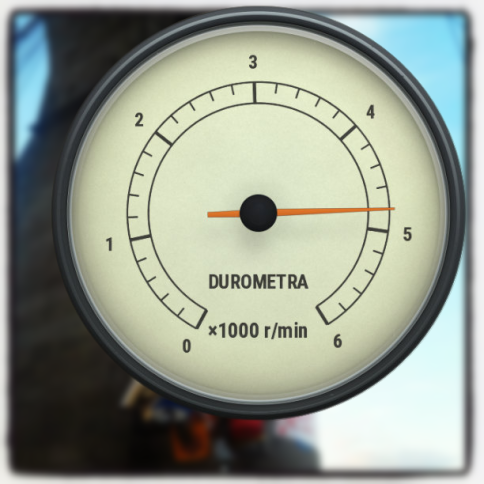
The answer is **4800** rpm
